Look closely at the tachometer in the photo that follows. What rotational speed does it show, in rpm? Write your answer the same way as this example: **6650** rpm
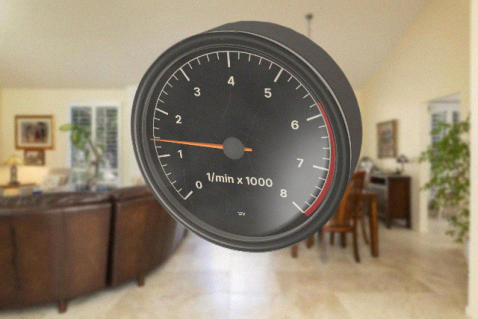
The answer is **1400** rpm
